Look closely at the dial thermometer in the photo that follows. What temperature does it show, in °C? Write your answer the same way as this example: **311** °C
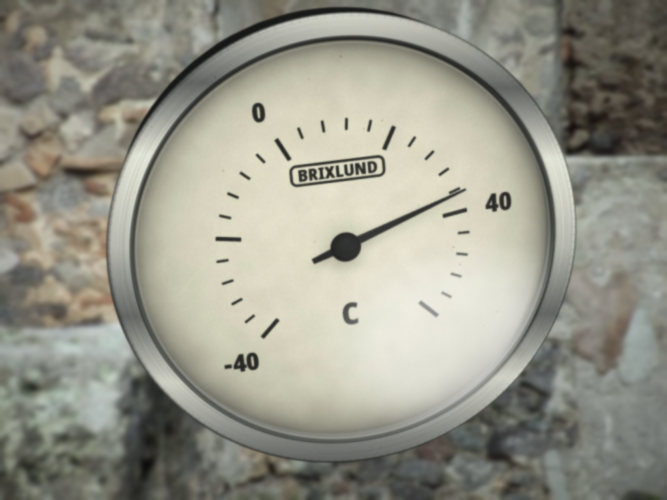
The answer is **36** °C
